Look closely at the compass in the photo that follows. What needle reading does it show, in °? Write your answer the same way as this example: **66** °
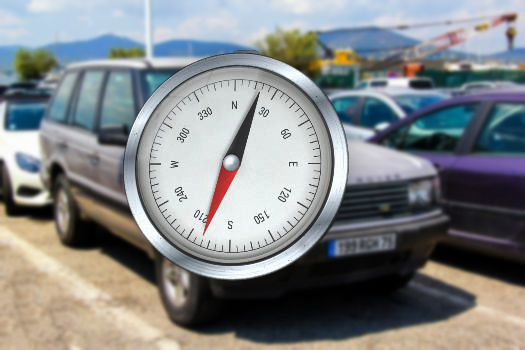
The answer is **200** °
